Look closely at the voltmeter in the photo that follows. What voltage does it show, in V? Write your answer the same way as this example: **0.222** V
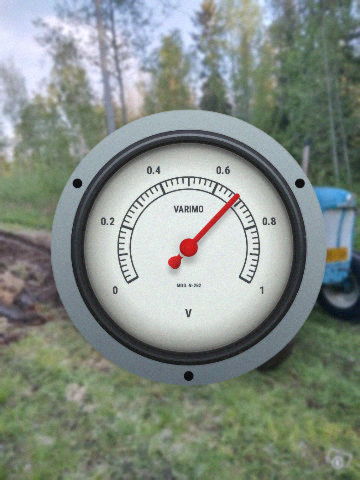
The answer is **0.68** V
